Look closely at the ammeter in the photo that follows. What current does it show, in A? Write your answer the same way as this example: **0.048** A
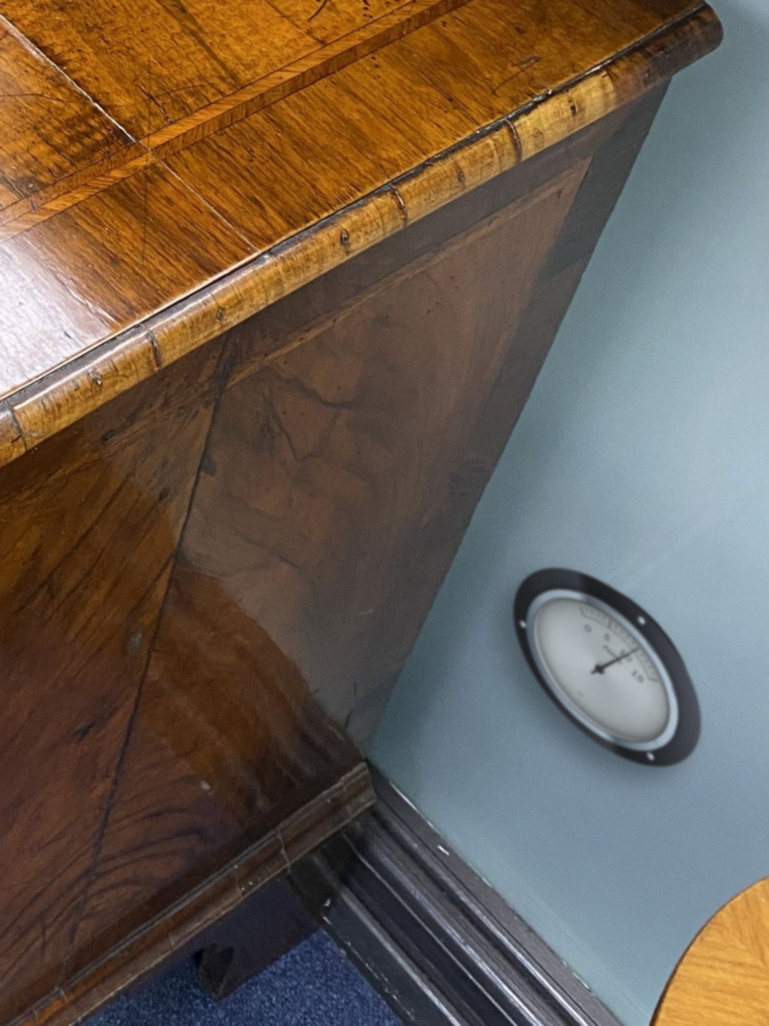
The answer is **10** A
